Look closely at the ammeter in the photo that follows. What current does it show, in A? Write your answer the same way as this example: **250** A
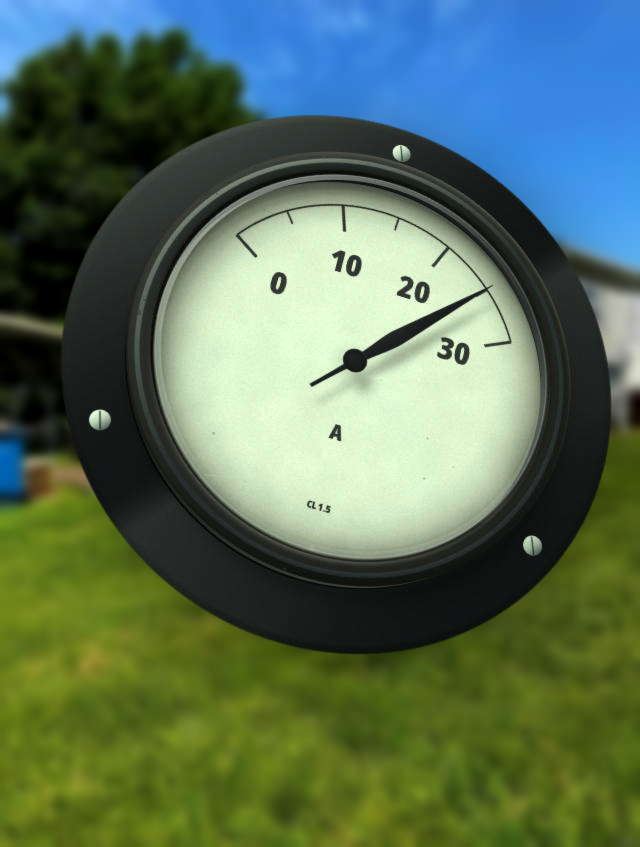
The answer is **25** A
